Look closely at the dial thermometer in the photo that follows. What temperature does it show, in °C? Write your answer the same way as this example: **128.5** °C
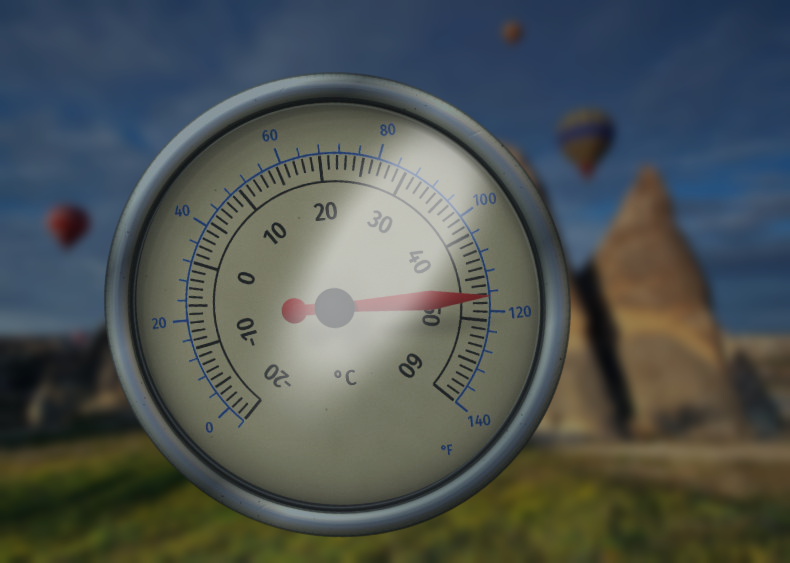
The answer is **47** °C
